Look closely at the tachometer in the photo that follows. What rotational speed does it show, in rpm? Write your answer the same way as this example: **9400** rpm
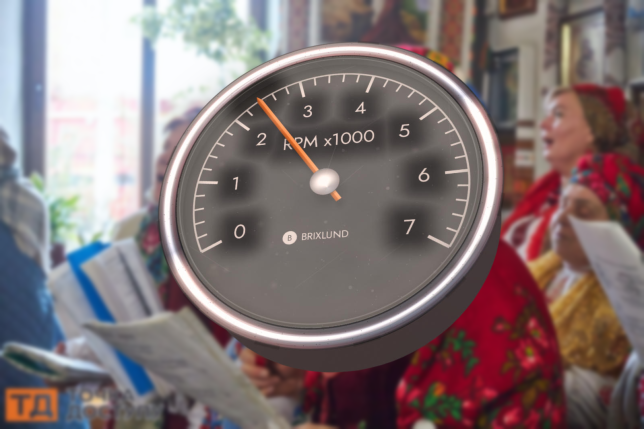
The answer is **2400** rpm
